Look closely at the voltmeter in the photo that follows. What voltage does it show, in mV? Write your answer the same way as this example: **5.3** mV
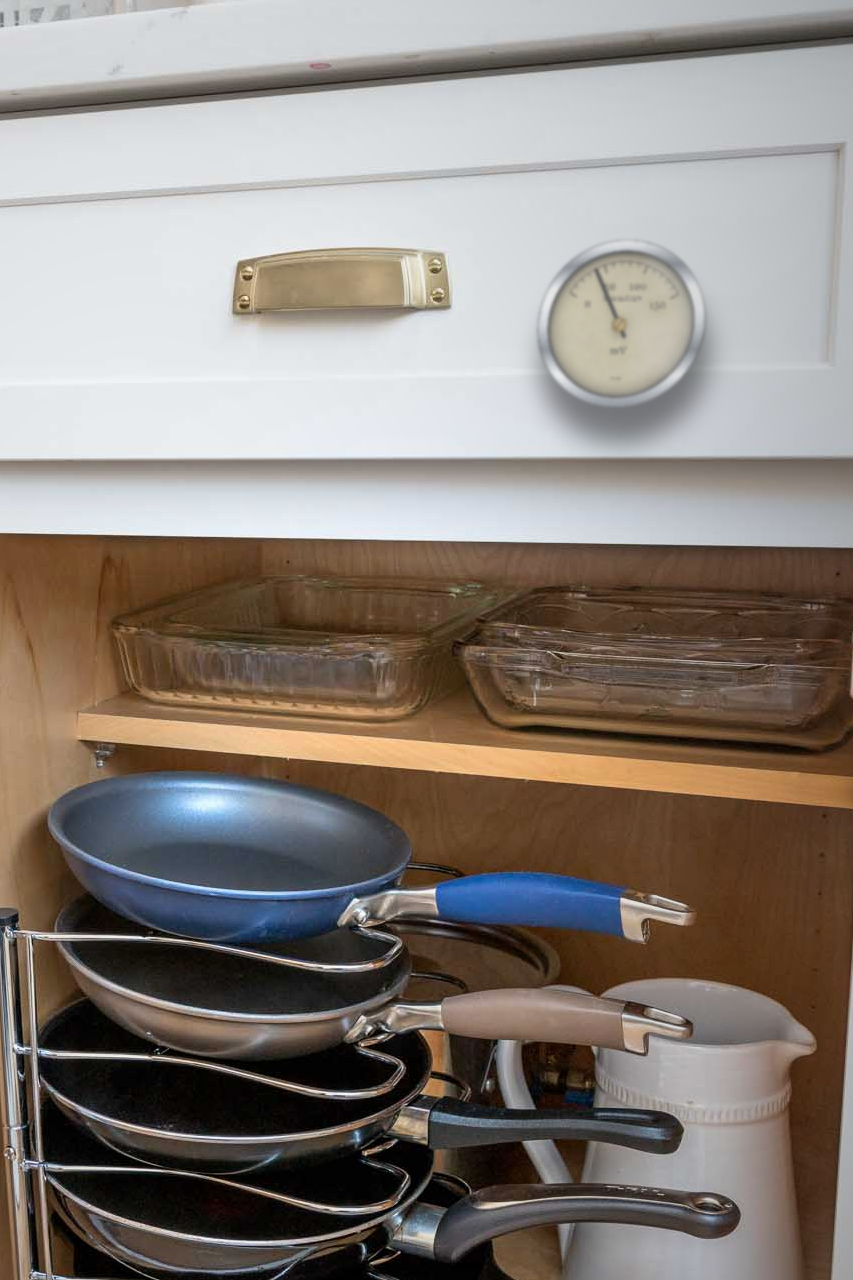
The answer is **40** mV
